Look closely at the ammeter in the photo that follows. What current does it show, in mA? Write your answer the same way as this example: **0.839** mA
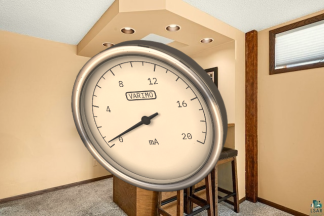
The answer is **0.5** mA
